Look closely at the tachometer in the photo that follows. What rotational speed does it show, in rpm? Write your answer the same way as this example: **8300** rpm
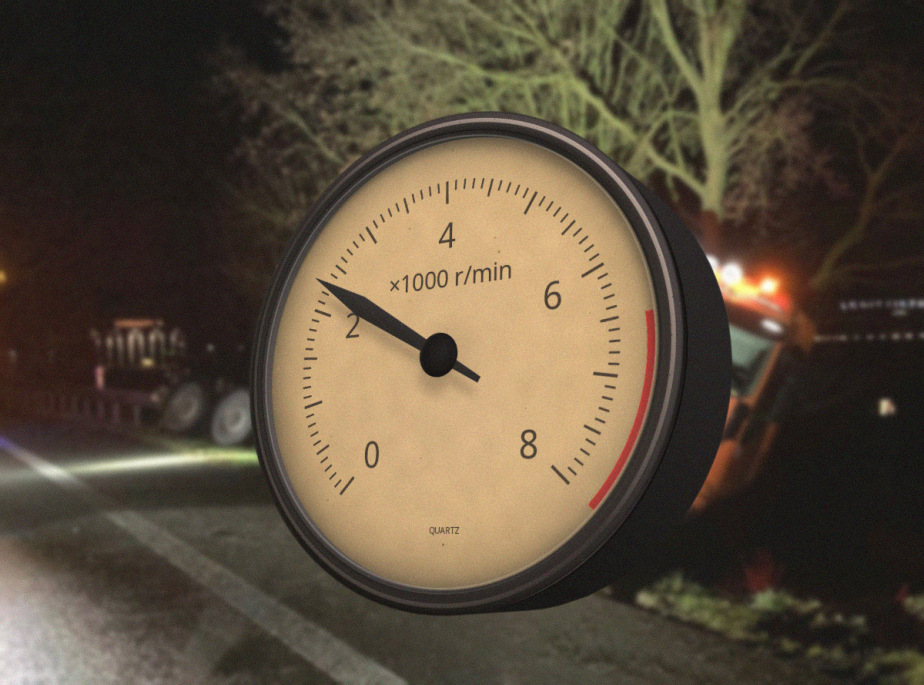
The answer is **2300** rpm
